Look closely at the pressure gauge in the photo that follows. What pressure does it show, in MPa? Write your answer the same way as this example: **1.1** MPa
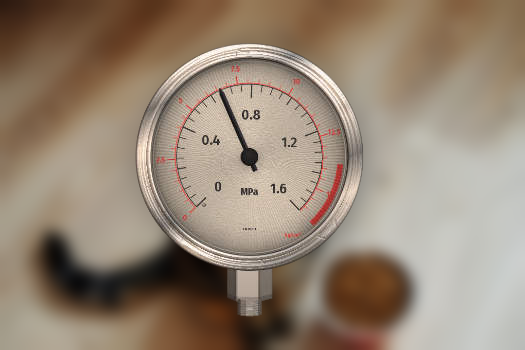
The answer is **0.65** MPa
